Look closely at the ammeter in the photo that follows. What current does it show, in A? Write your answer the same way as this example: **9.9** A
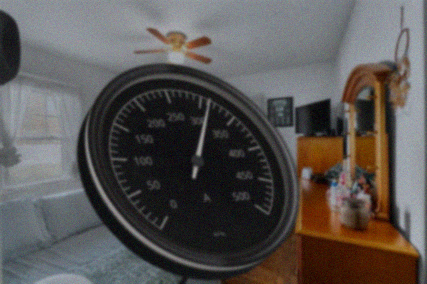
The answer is **310** A
